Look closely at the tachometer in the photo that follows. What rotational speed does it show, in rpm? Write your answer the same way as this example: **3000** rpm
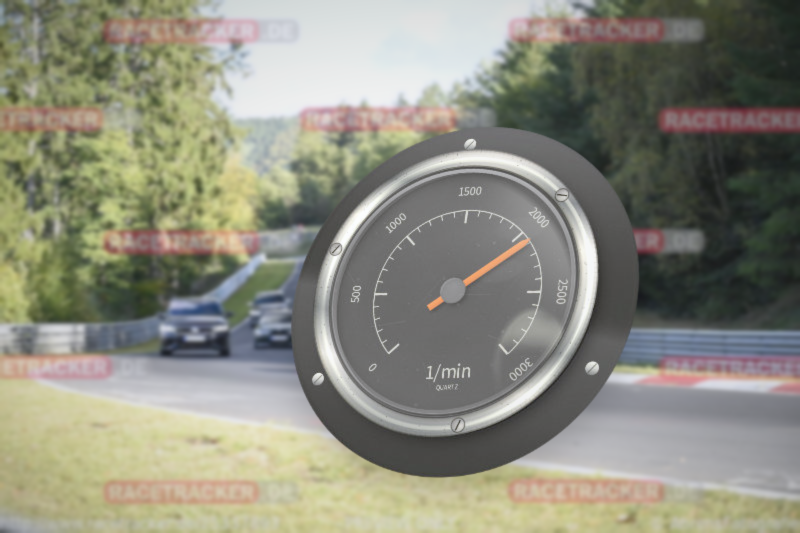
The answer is **2100** rpm
